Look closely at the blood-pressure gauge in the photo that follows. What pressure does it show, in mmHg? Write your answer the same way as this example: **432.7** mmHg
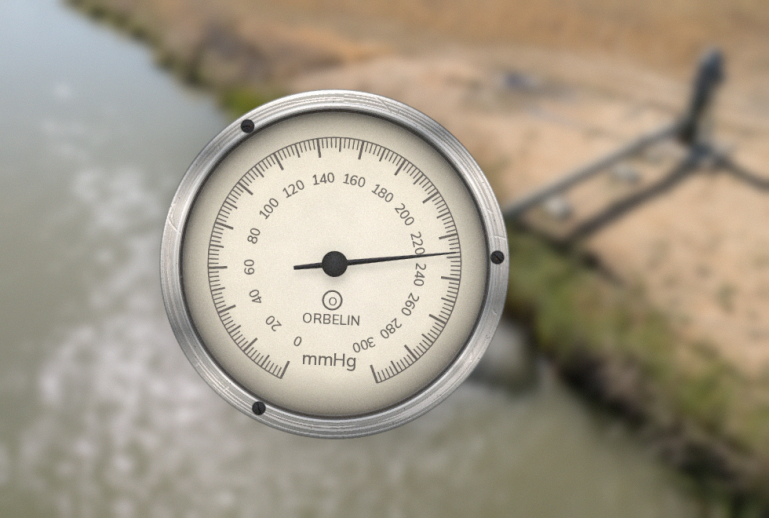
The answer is **228** mmHg
